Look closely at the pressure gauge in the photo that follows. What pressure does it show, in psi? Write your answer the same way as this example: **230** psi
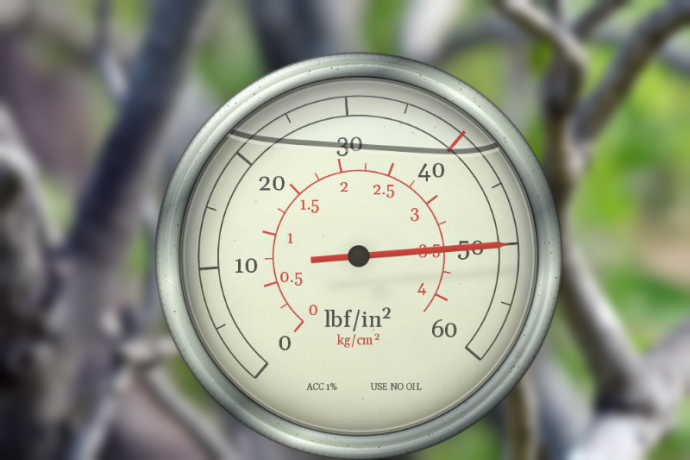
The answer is **50** psi
